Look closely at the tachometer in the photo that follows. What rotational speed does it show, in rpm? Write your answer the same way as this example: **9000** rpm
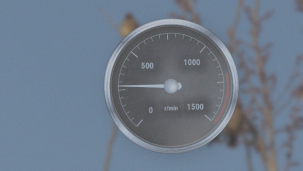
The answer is **275** rpm
